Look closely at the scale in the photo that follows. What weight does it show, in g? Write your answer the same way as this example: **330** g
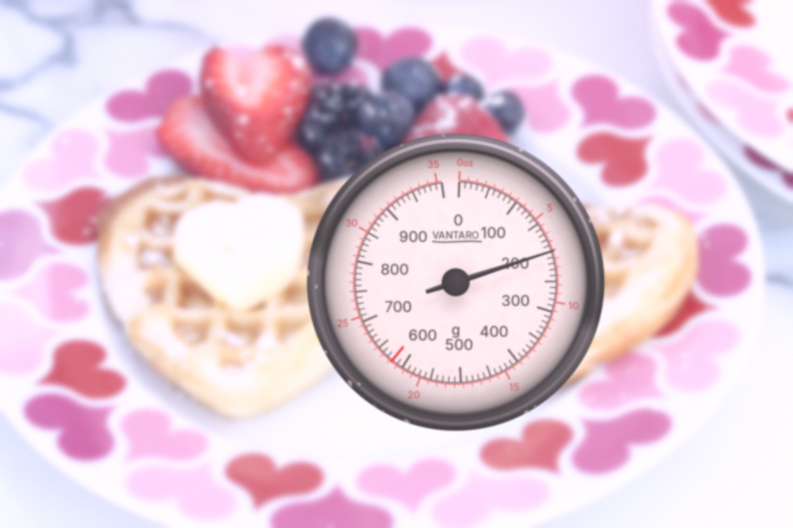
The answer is **200** g
